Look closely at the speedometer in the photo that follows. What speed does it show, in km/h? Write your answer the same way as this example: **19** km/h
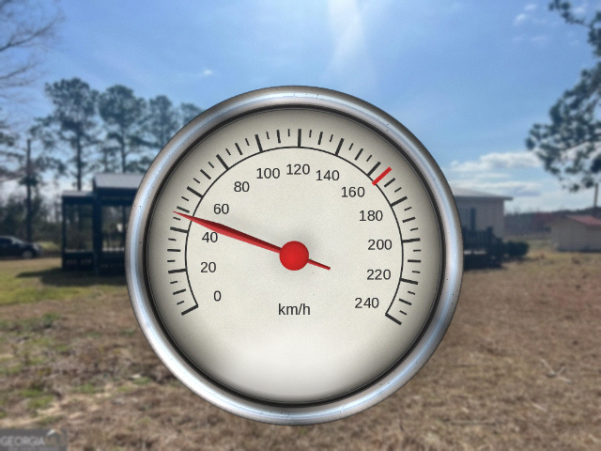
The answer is **47.5** km/h
